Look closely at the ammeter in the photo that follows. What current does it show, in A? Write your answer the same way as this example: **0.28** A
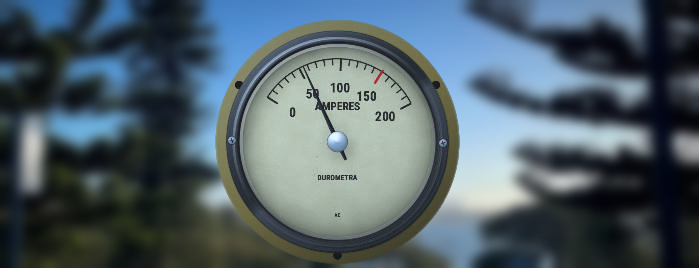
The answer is **55** A
